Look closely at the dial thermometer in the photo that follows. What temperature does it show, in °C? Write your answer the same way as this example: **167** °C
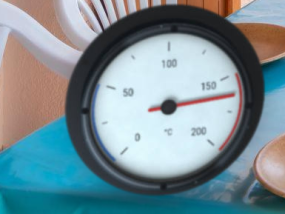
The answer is **162.5** °C
